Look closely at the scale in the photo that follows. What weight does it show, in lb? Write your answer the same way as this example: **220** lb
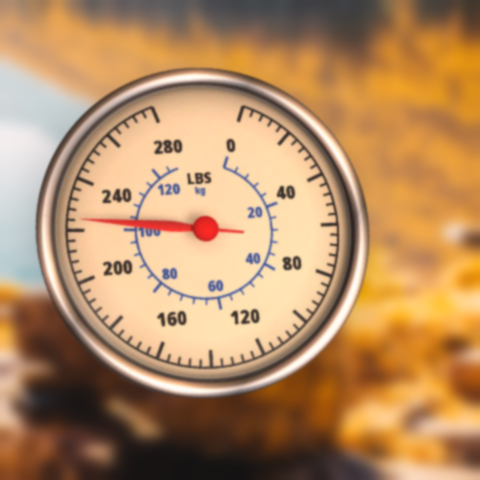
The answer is **224** lb
